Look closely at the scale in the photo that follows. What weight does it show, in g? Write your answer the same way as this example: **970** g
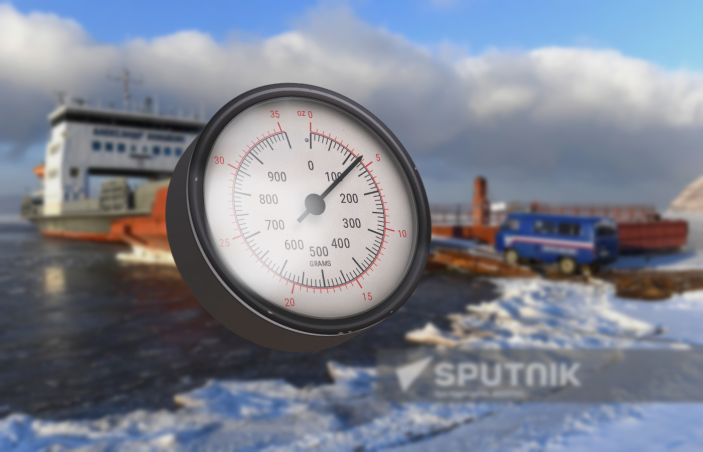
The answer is **120** g
